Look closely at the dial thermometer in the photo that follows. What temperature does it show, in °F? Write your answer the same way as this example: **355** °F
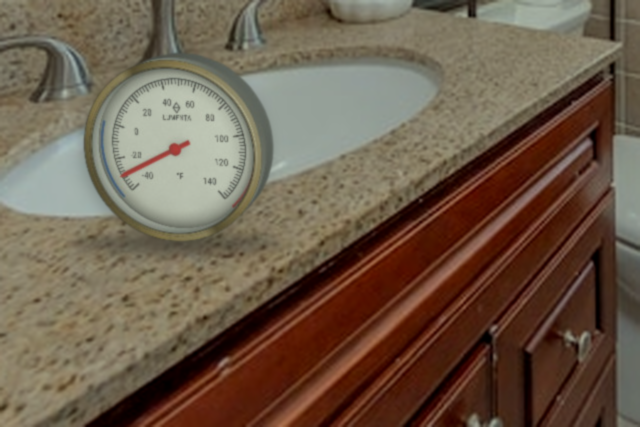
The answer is **-30** °F
